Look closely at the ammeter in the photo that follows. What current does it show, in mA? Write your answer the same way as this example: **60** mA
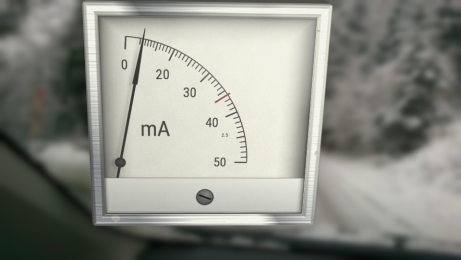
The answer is **10** mA
